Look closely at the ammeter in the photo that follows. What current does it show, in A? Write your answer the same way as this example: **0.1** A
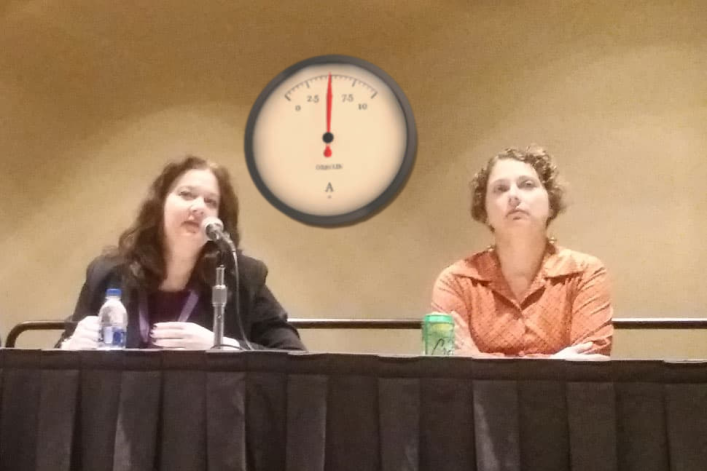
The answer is **5** A
